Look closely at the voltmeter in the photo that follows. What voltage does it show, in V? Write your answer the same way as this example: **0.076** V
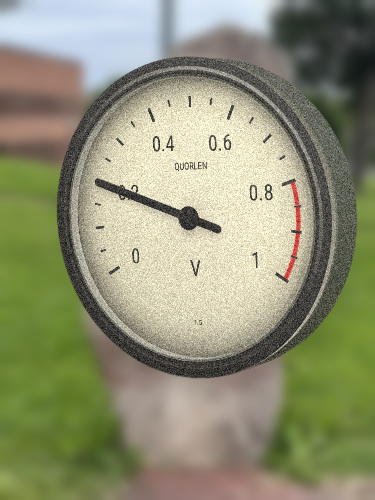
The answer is **0.2** V
